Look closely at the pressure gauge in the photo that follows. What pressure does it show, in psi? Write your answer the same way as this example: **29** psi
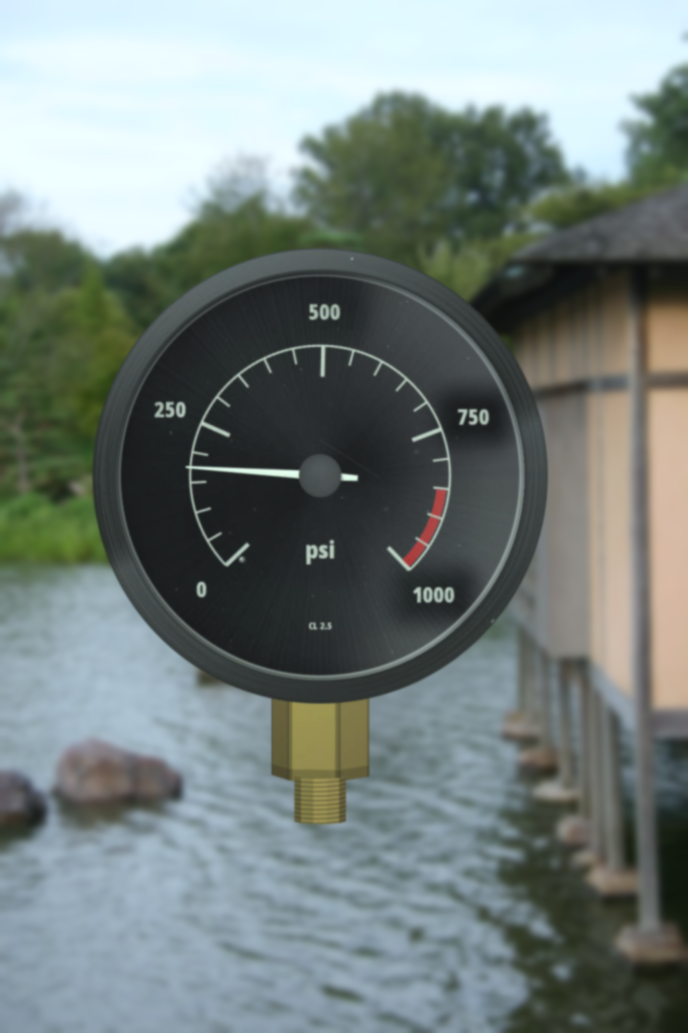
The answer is **175** psi
